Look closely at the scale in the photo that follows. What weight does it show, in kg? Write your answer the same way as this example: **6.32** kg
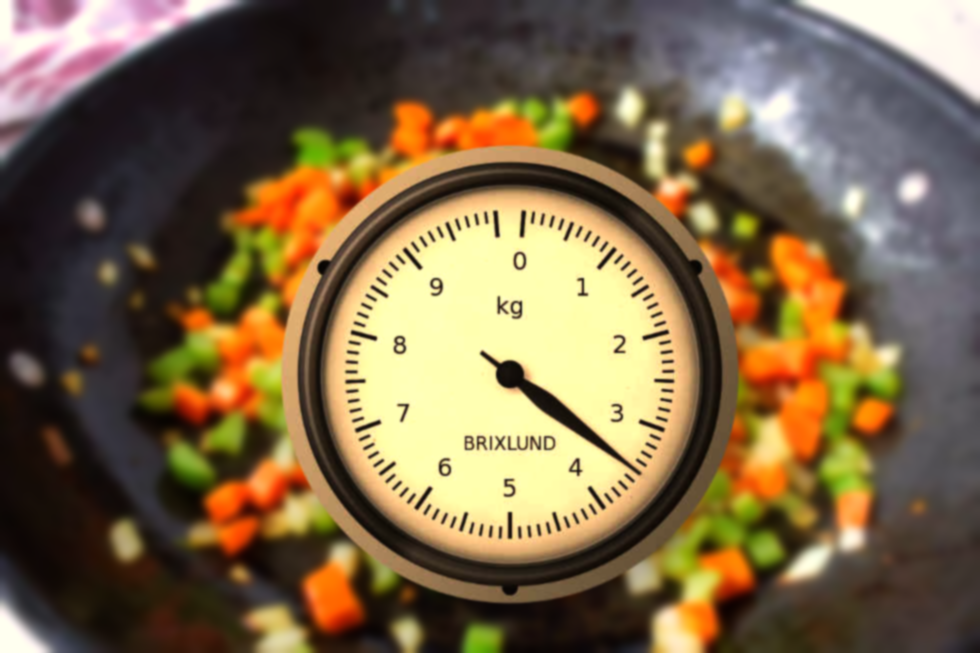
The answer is **3.5** kg
